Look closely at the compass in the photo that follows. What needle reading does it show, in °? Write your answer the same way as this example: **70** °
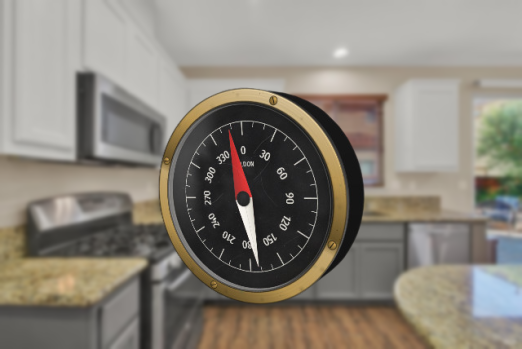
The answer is **350** °
